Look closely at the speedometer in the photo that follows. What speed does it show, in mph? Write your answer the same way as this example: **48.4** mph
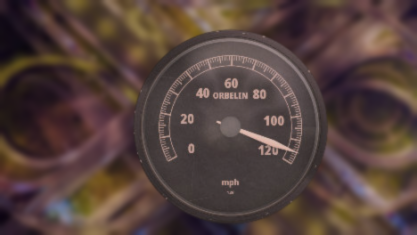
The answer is **115** mph
